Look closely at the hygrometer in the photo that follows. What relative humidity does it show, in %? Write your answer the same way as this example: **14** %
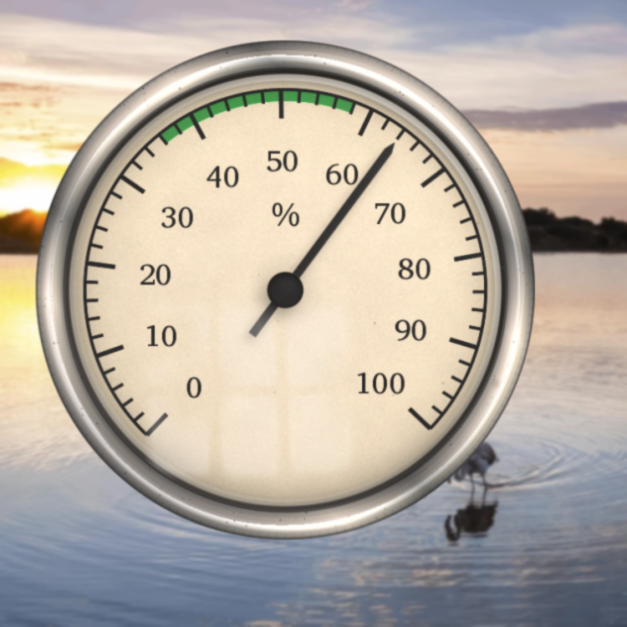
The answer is **64** %
